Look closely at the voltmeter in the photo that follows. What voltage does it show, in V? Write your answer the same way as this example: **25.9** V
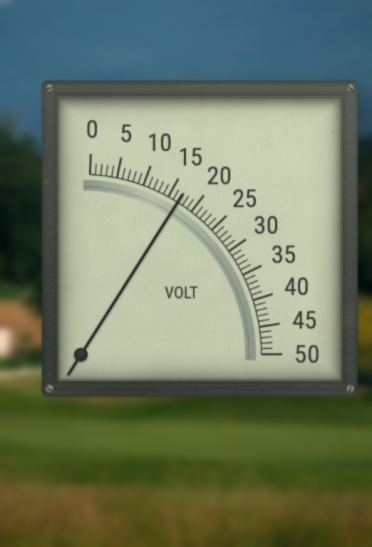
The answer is **17** V
